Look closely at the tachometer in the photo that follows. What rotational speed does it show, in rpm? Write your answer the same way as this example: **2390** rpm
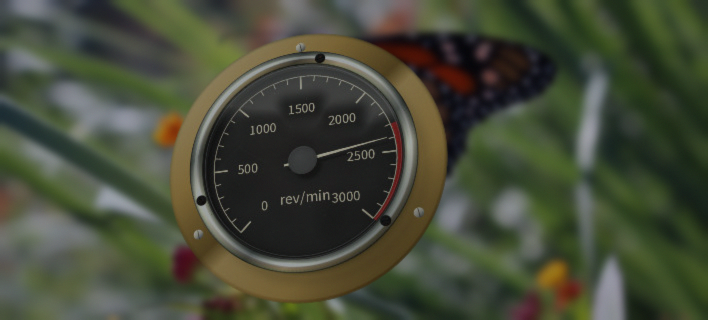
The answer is **2400** rpm
